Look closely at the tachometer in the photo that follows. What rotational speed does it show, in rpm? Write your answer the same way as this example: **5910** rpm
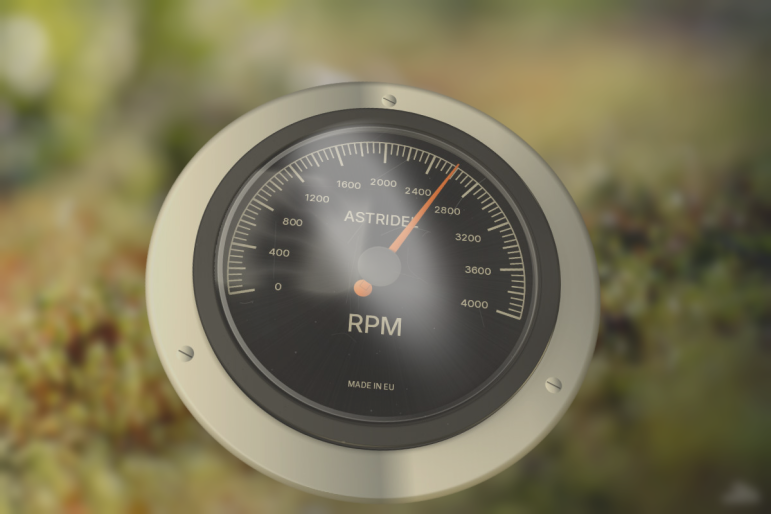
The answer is **2600** rpm
